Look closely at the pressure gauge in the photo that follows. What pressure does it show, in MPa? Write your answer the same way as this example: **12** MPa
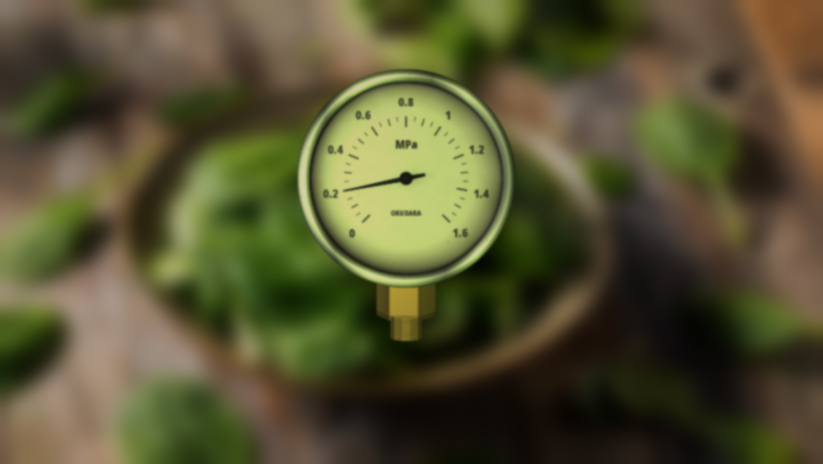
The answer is **0.2** MPa
